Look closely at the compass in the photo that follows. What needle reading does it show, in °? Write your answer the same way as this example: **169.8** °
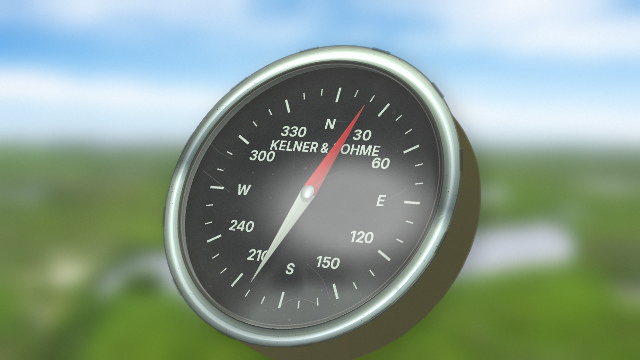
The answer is **20** °
